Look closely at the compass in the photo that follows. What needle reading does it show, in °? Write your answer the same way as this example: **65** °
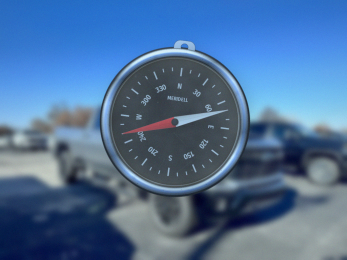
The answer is **250** °
